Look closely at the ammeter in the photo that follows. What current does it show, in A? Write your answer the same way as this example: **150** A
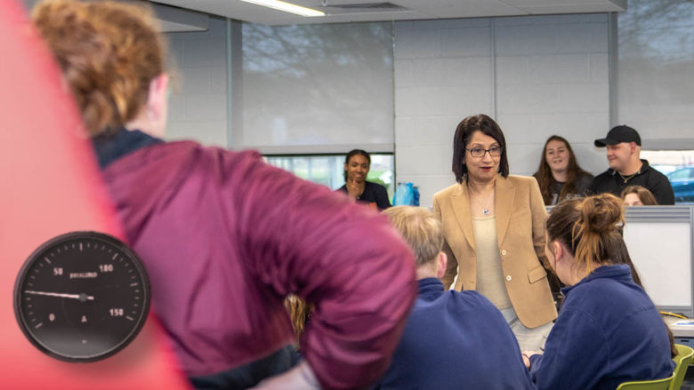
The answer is **25** A
